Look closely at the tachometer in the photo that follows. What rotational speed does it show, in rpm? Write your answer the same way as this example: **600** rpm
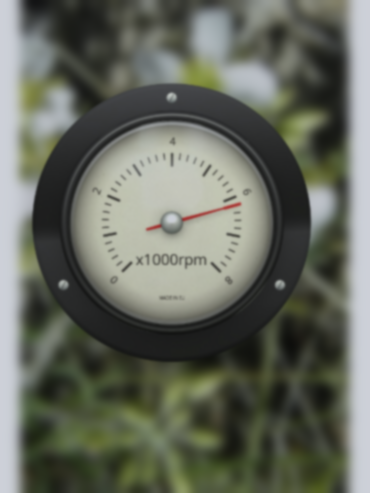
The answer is **6200** rpm
